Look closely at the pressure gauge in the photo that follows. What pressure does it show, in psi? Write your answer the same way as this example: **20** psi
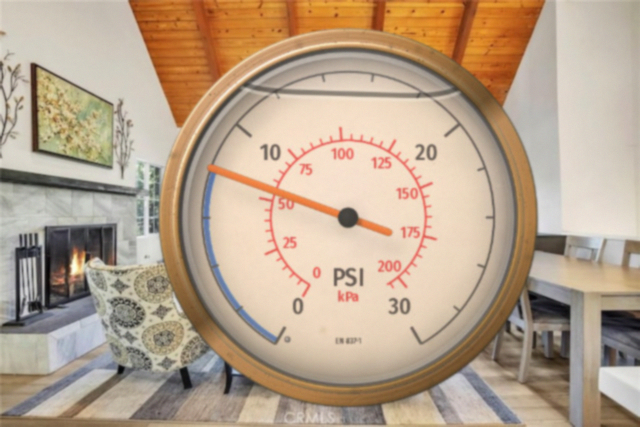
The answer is **8** psi
